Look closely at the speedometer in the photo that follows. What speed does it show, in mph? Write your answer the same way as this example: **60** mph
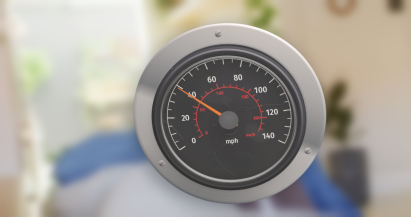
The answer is **40** mph
